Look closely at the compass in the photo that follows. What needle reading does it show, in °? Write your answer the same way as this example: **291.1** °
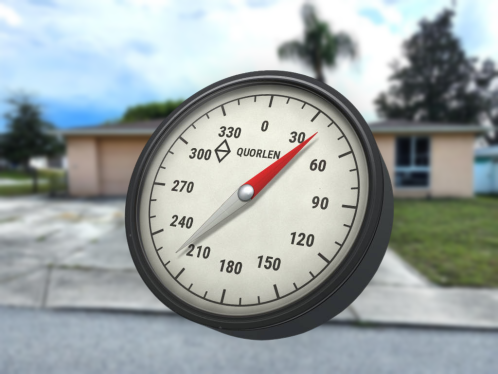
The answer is **40** °
